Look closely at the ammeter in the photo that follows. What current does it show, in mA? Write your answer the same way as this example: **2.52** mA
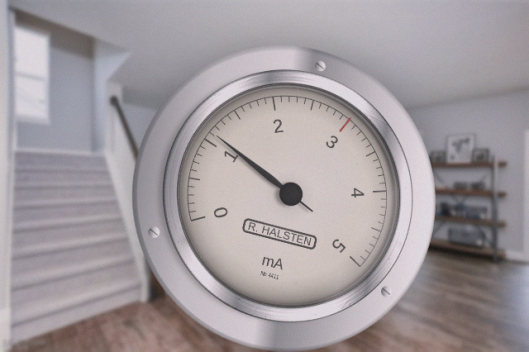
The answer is **1.1** mA
